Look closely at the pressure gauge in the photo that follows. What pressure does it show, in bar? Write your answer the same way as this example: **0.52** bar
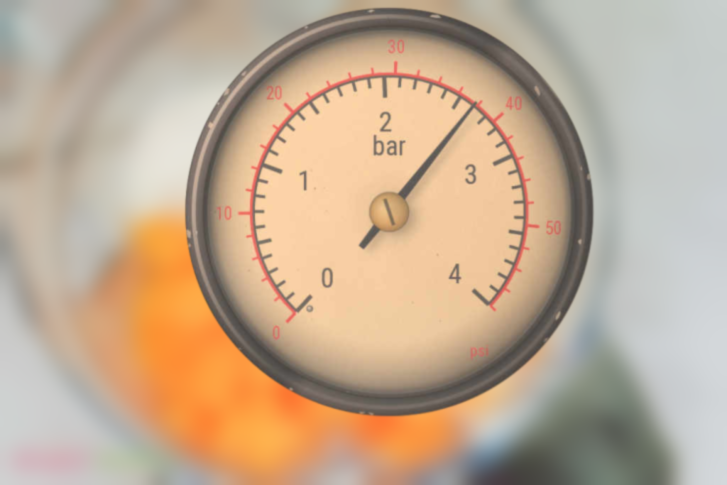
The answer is **2.6** bar
